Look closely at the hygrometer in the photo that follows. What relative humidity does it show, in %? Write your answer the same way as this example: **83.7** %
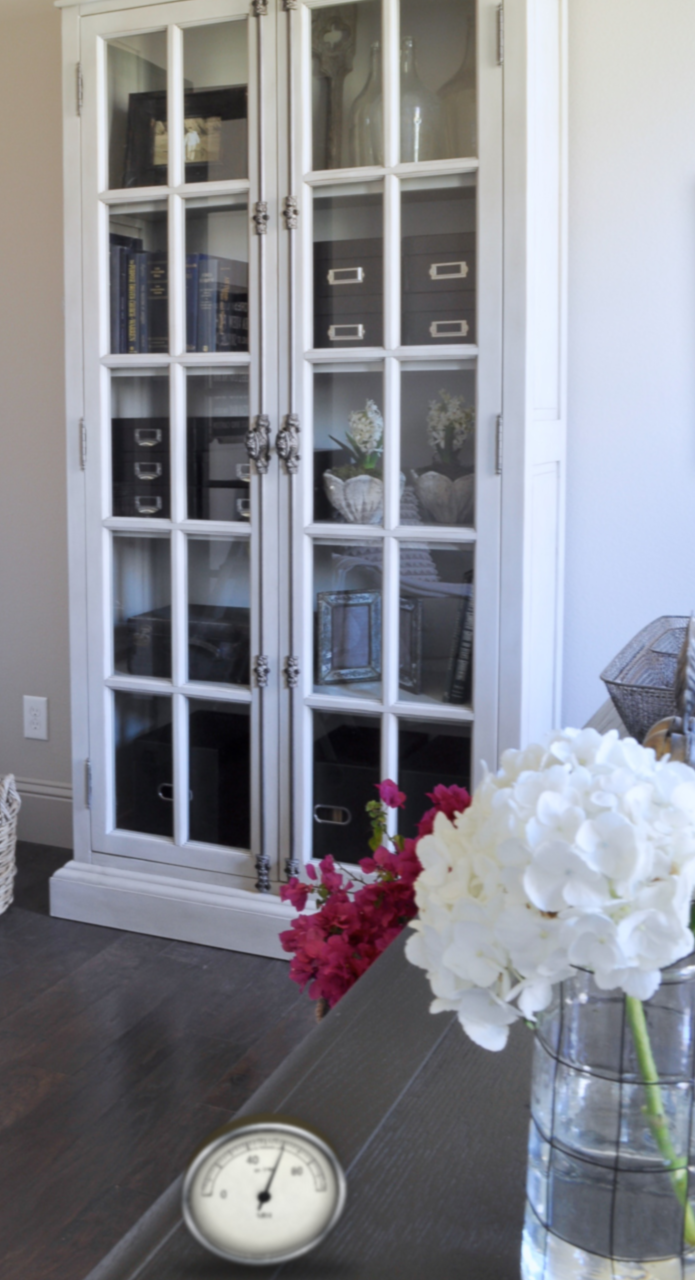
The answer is **60** %
